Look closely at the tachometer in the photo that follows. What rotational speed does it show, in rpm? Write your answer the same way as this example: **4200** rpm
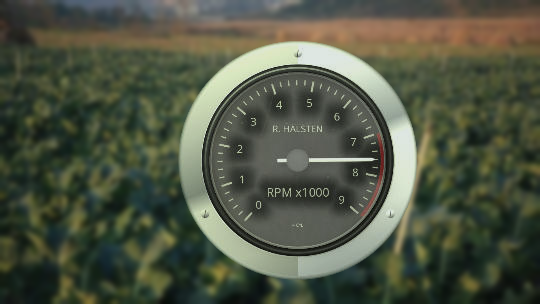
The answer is **7600** rpm
